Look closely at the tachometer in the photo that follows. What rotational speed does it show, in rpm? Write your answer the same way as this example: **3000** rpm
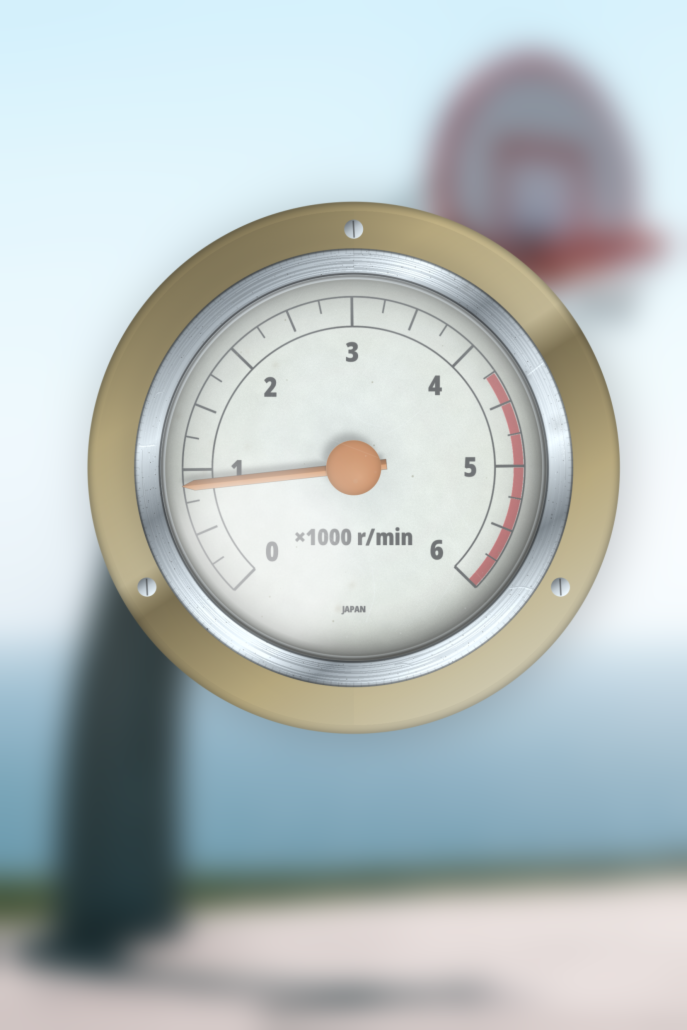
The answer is **875** rpm
